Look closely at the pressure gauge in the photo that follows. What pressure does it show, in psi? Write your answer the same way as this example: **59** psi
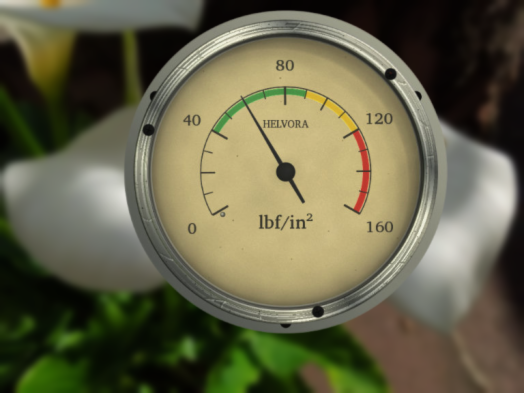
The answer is **60** psi
